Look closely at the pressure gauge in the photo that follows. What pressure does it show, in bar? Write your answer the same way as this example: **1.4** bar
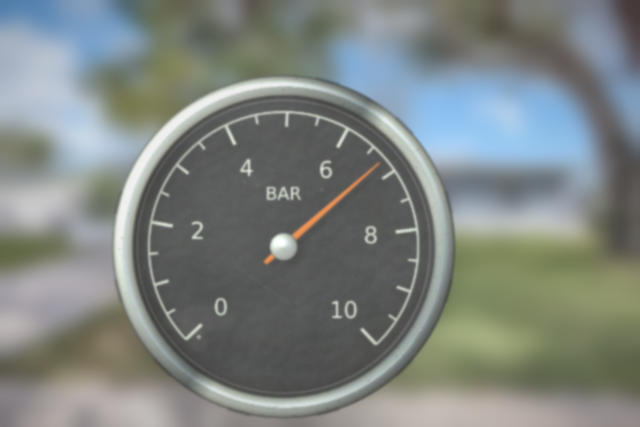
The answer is **6.75** bar
